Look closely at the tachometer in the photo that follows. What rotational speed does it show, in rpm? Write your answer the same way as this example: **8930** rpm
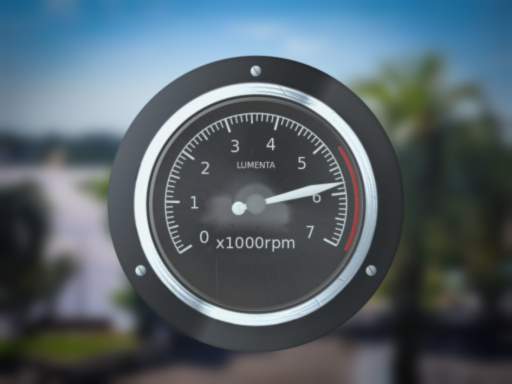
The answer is **5800** rpm
